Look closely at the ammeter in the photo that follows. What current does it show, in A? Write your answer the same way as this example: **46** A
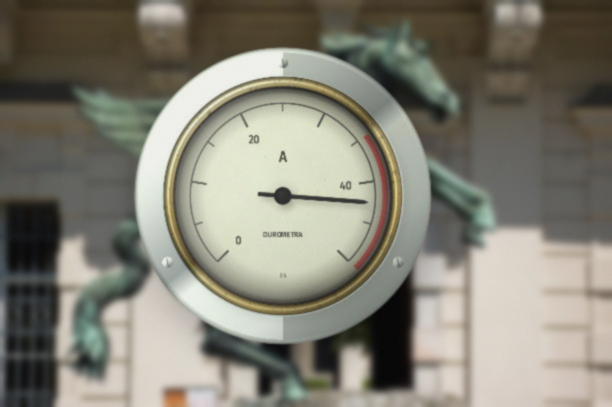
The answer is **42.5** A
